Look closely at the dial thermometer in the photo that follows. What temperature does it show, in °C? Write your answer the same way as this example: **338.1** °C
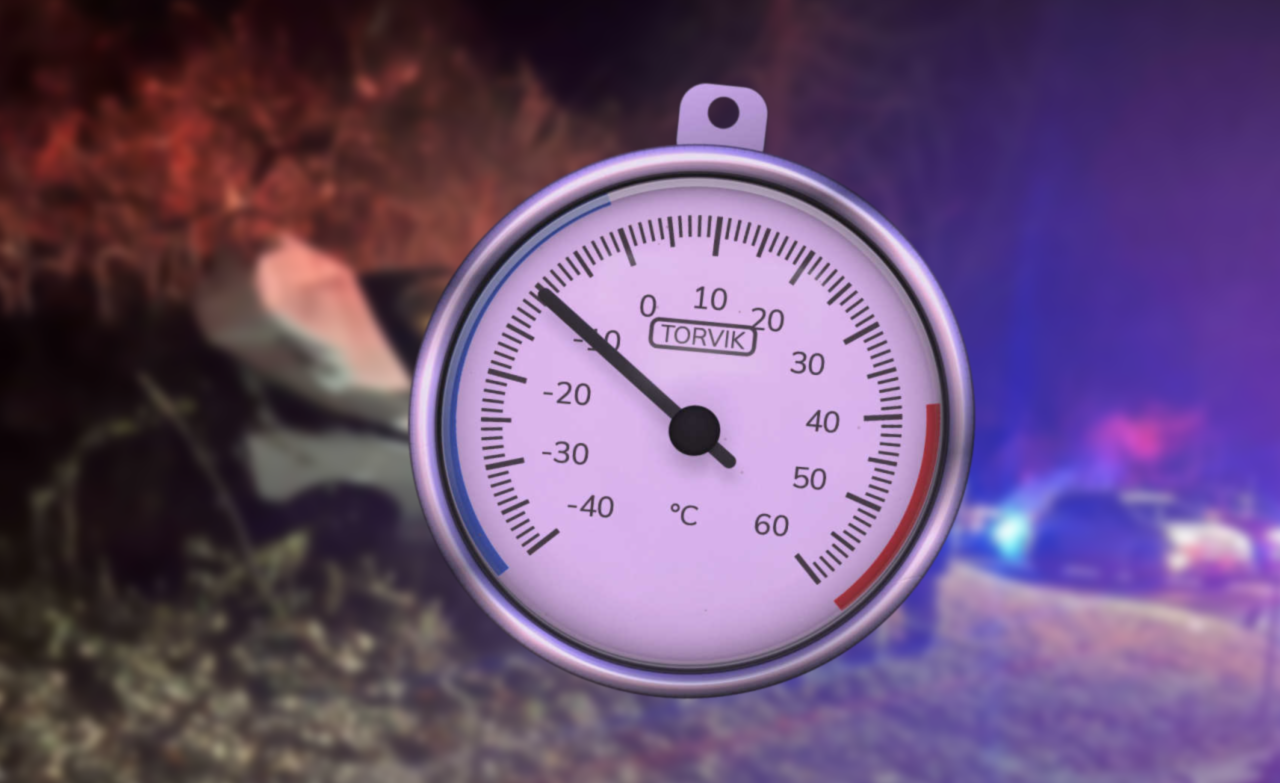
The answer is **-10** °C
